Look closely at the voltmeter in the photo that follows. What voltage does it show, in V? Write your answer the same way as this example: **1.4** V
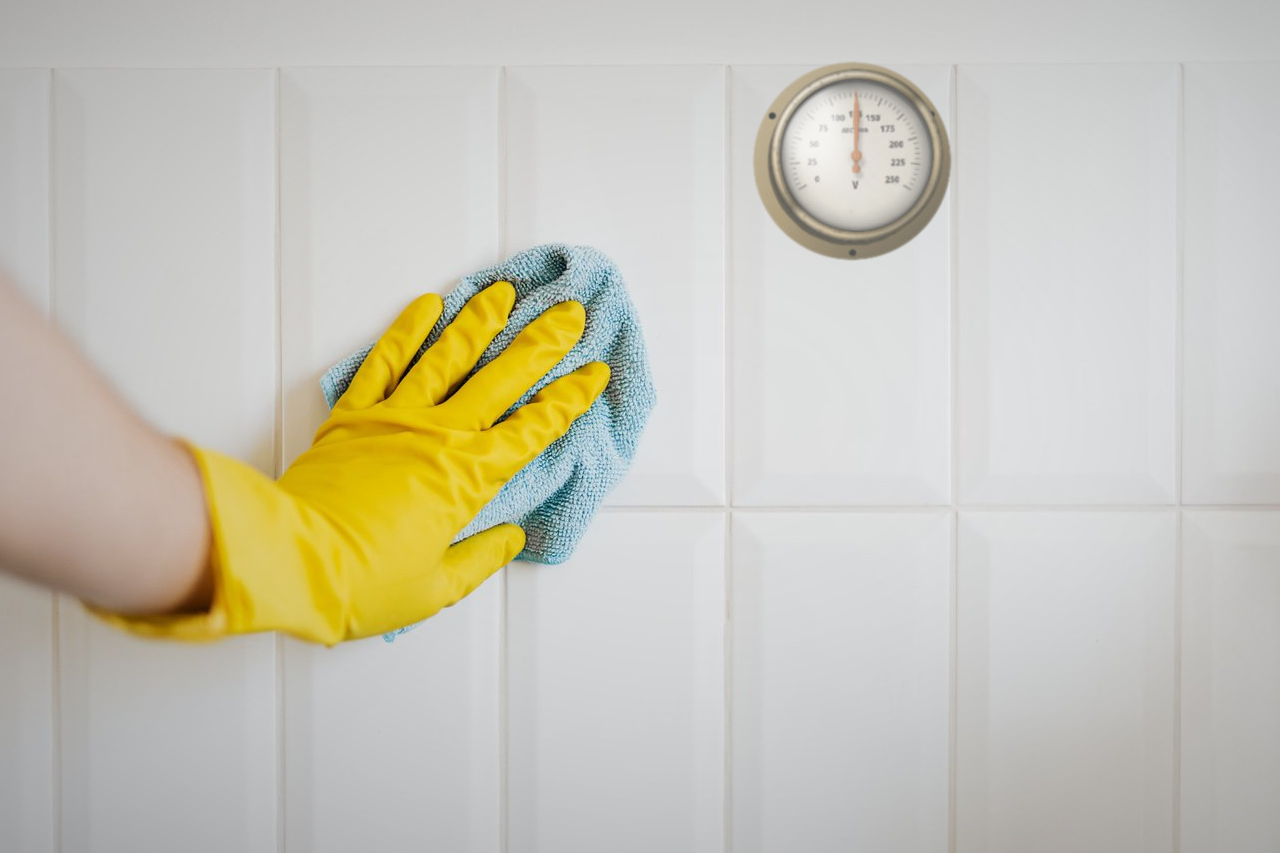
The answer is **125** V
